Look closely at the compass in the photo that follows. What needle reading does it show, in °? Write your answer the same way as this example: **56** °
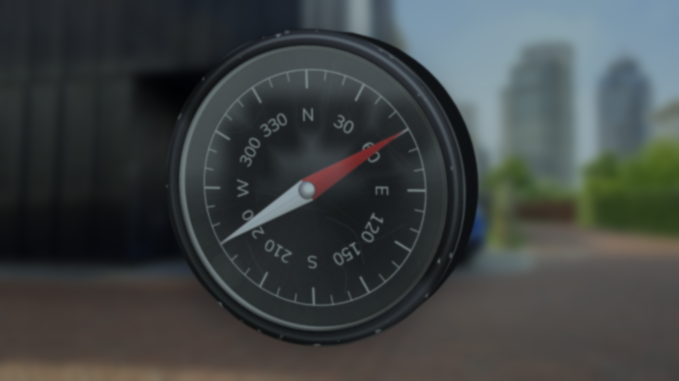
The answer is **60** °
